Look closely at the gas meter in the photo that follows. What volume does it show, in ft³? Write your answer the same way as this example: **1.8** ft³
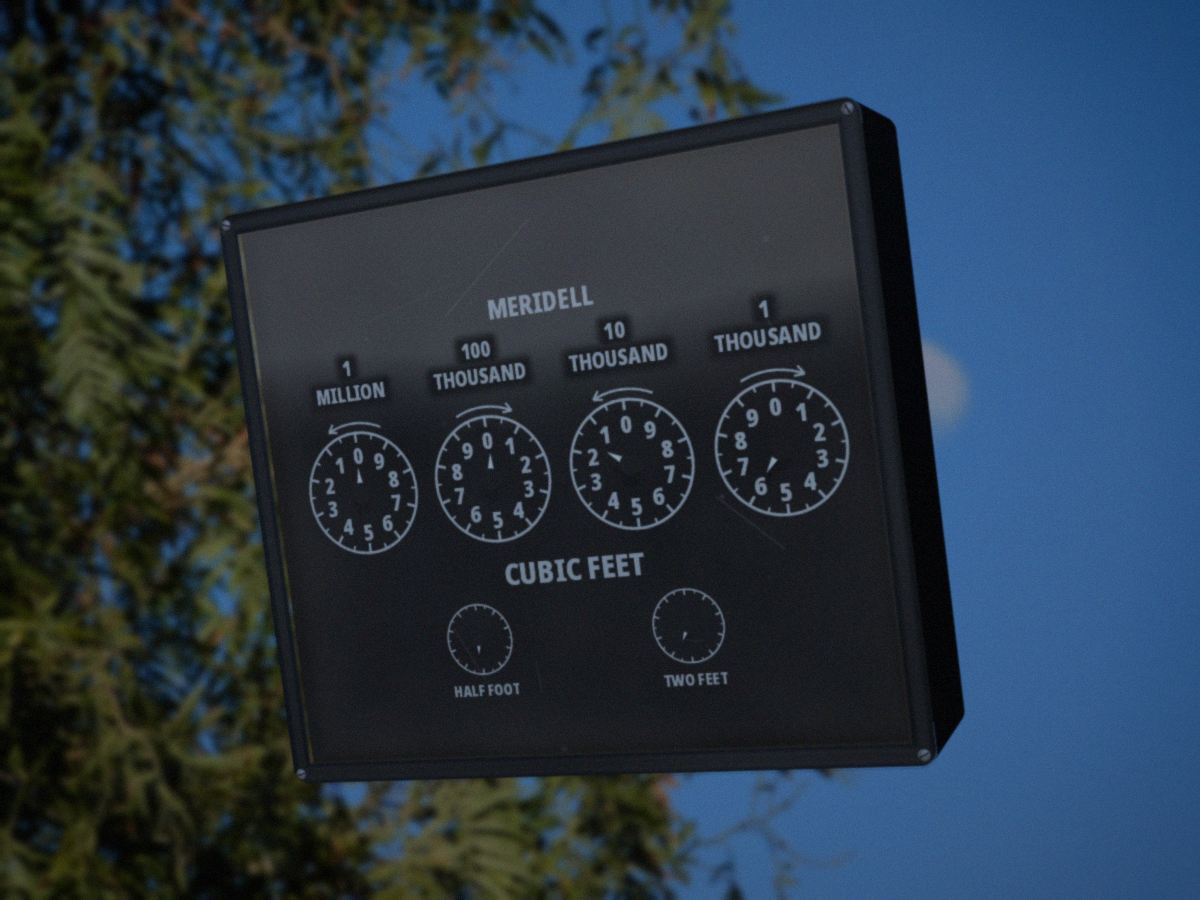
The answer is **1600** ft³
